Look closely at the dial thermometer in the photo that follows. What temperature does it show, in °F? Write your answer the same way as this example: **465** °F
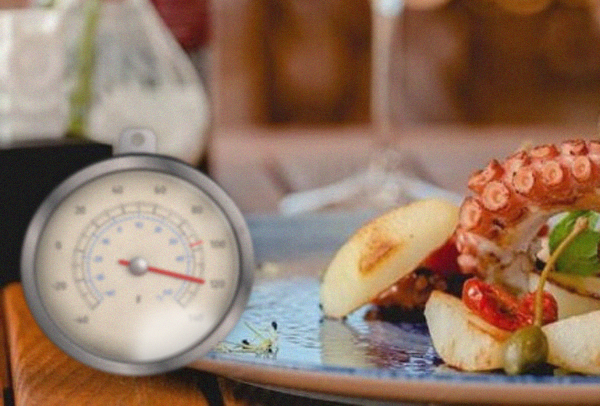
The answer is **120** °F
